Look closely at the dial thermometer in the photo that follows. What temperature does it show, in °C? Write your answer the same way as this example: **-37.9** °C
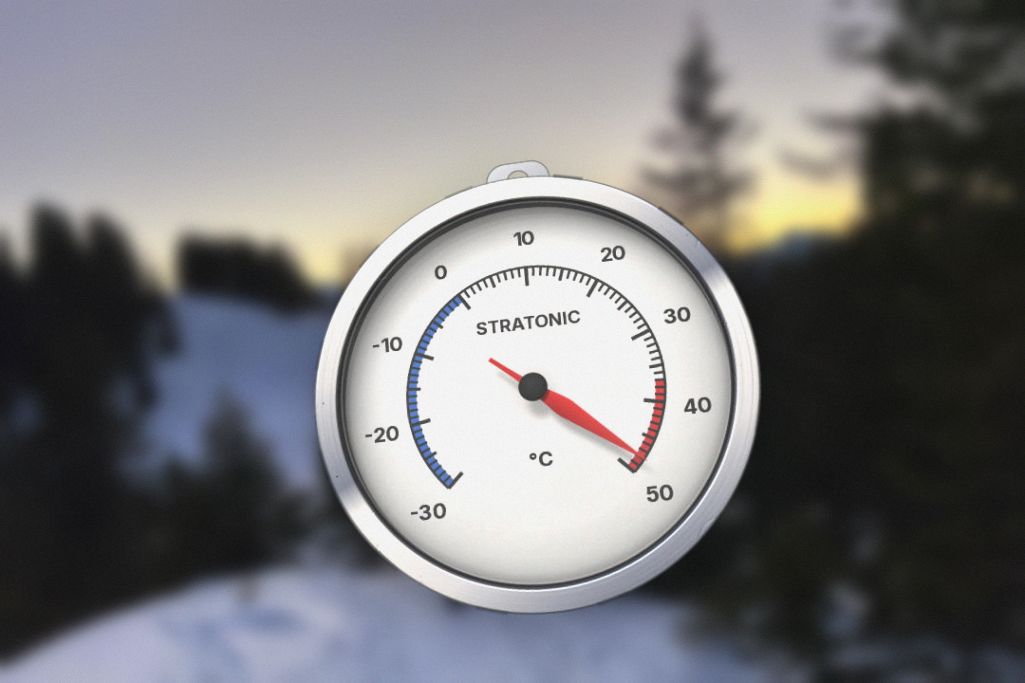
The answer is **48** °C
